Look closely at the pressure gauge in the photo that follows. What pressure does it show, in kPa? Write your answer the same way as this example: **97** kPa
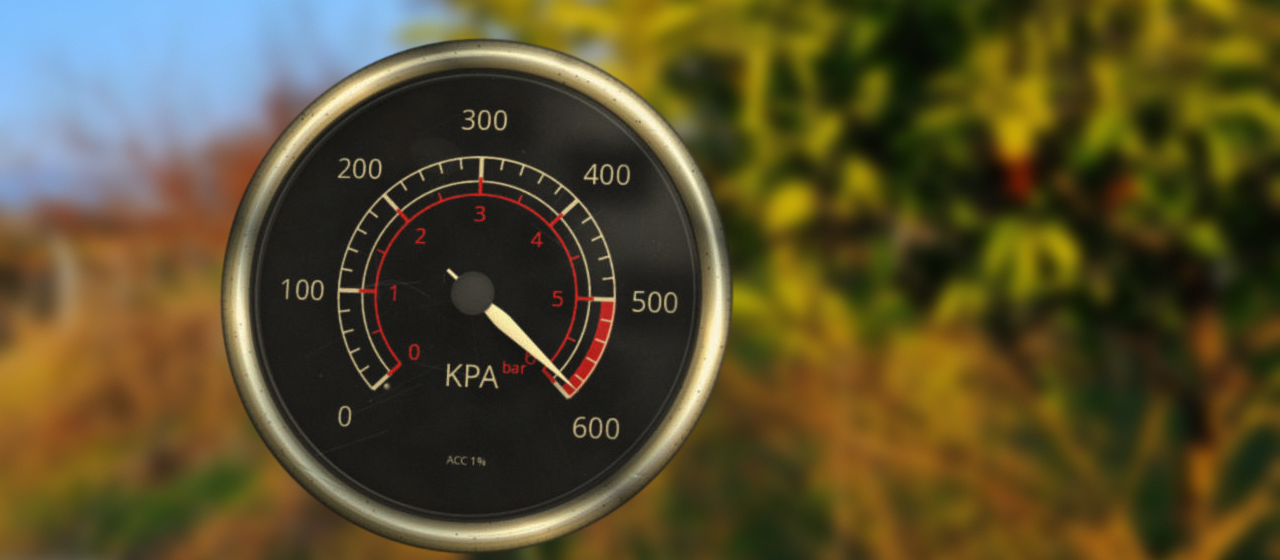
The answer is **590** kPa
